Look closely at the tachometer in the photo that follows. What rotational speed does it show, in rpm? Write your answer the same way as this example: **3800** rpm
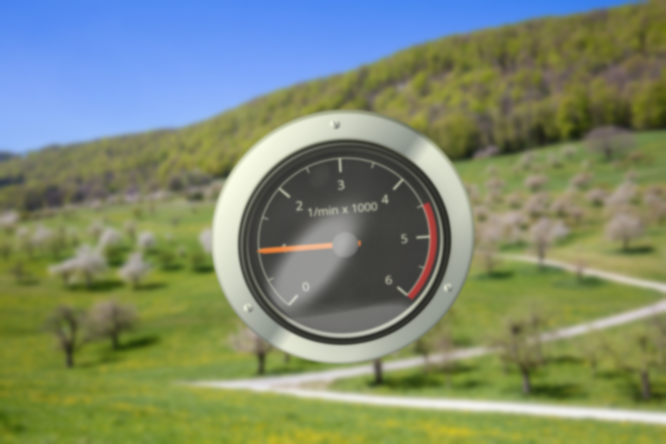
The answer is **1000** rpm
